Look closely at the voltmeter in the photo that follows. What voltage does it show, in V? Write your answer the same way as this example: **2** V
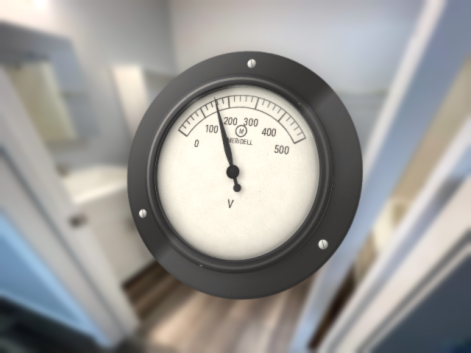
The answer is **160** V
